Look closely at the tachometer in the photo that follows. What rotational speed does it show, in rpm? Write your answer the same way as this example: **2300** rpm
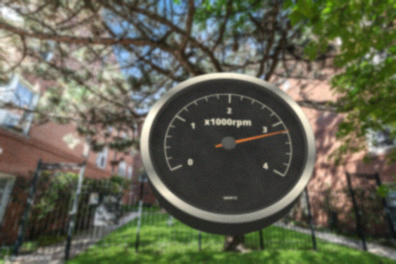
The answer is **3200** rpm
